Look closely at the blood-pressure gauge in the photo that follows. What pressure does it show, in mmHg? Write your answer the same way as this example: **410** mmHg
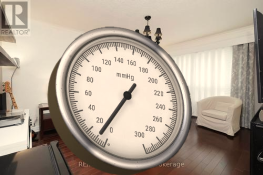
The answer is **10** mmHg
